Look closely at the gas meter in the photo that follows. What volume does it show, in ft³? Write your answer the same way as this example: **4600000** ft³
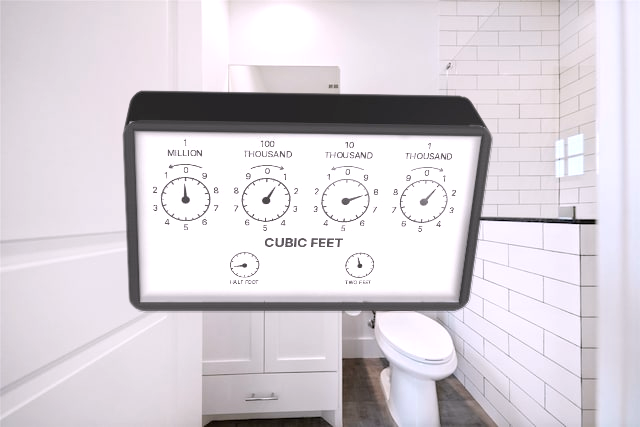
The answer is **8100** ft³
